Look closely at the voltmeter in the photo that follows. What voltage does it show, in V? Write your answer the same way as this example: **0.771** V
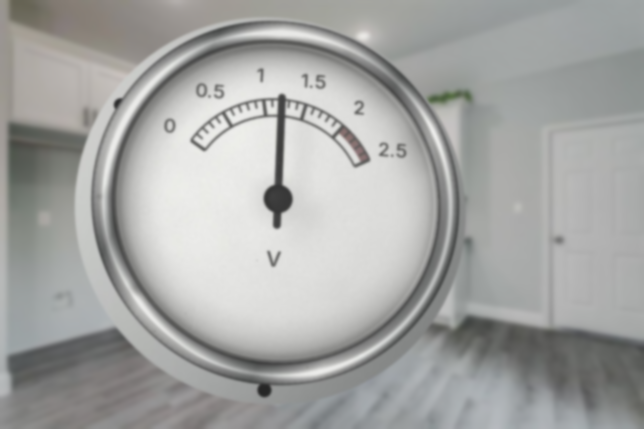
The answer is **1.2** V
